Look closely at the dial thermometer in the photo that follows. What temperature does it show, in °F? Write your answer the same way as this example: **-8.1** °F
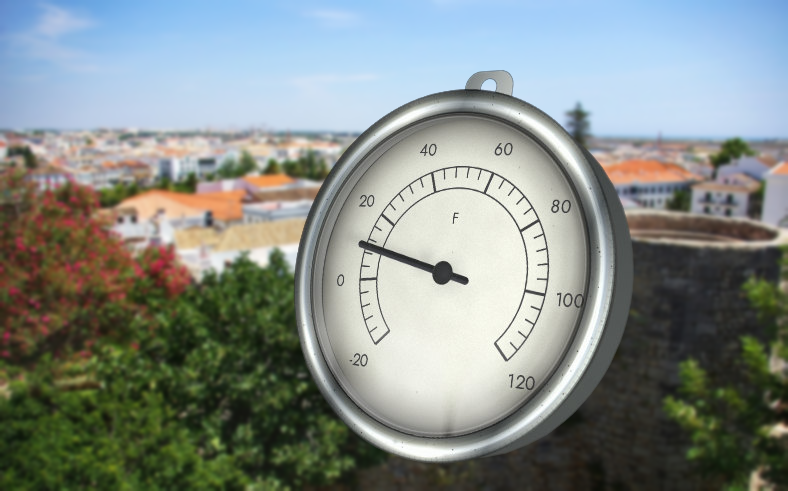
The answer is **10** °F
